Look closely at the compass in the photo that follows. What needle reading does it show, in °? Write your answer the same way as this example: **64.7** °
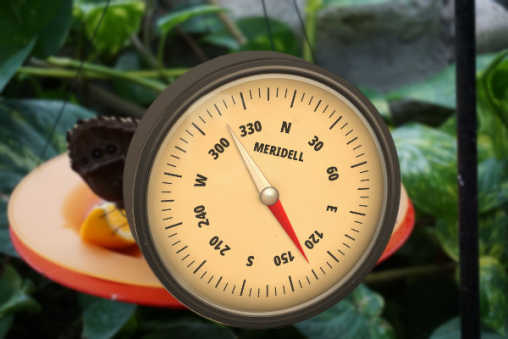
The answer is **135** °
